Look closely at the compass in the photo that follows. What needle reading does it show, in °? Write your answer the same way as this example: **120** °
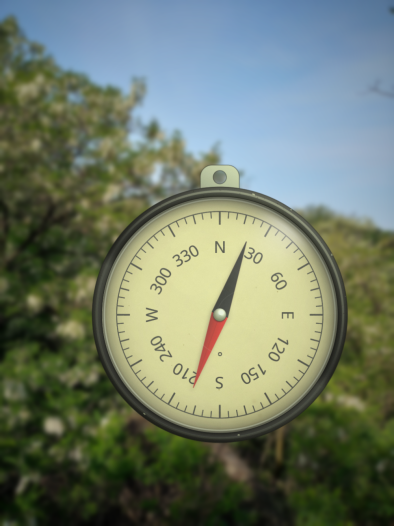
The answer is **200** °
